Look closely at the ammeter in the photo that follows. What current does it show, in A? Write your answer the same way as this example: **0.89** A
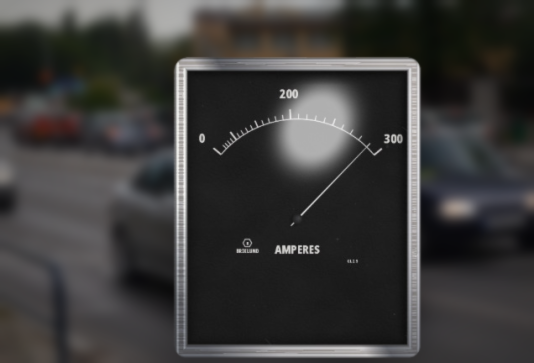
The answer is **290** A
